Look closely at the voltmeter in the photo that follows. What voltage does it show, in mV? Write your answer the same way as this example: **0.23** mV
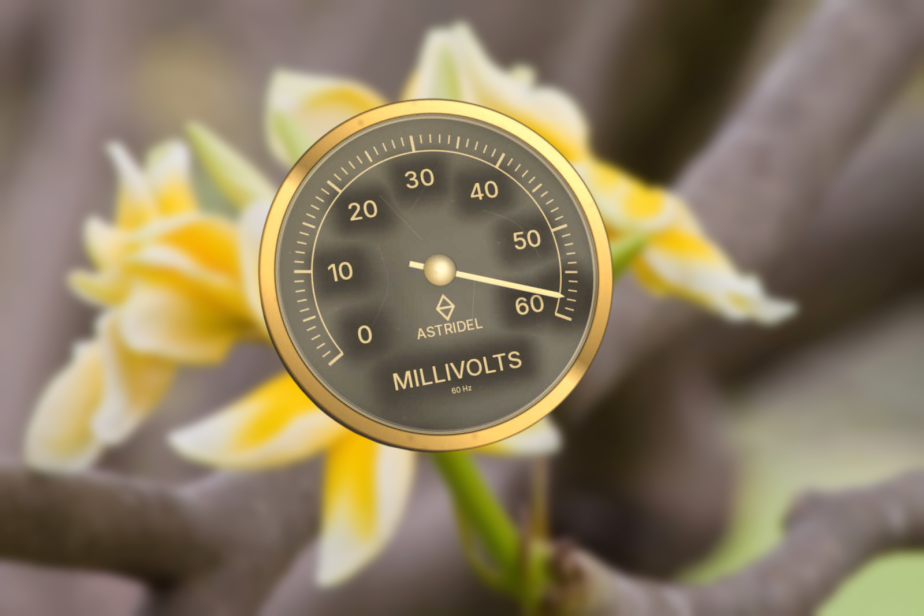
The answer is **58** mV
